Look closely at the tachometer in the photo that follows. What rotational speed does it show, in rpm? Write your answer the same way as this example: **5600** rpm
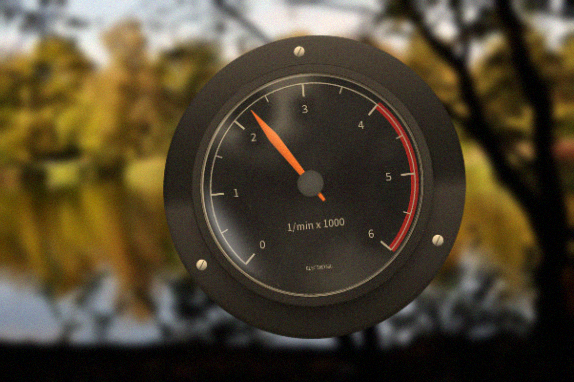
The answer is **2250** rpm
